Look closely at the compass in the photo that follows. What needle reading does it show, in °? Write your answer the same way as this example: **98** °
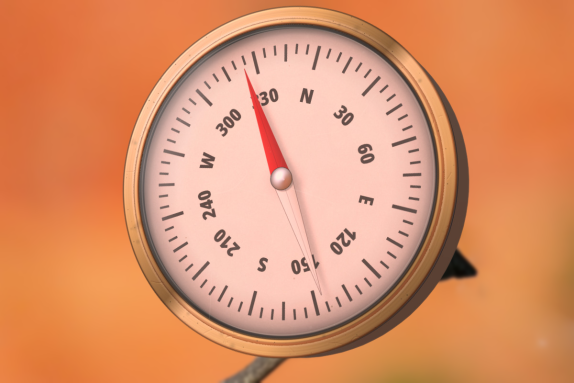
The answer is **325** °
